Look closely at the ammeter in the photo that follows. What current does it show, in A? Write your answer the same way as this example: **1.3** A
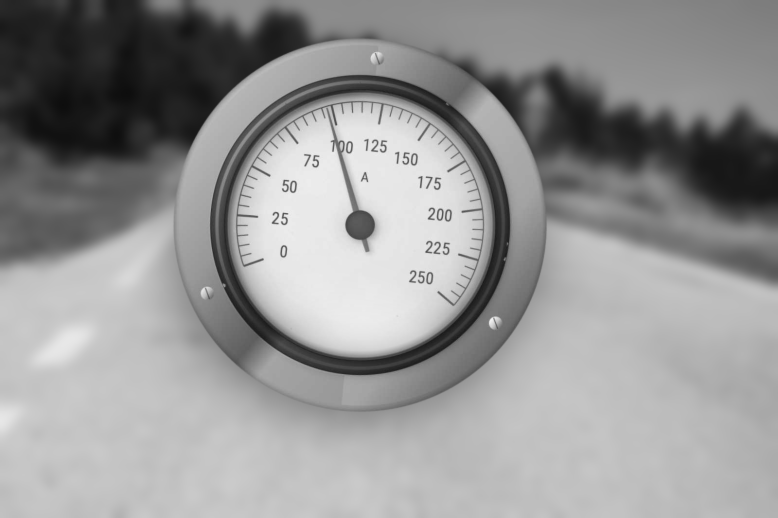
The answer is **97.5** A
